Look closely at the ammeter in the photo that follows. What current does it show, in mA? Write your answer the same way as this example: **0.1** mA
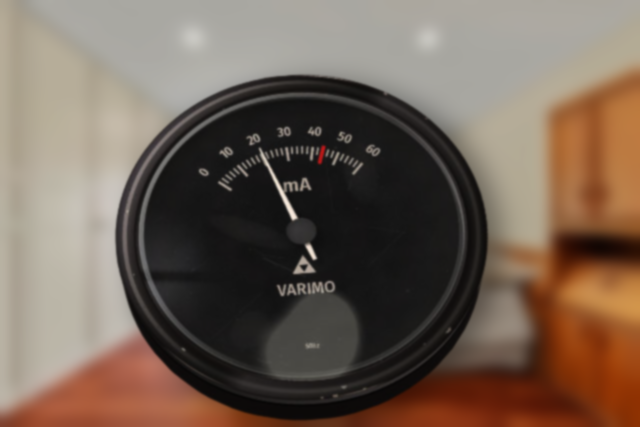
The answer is **20** mA
